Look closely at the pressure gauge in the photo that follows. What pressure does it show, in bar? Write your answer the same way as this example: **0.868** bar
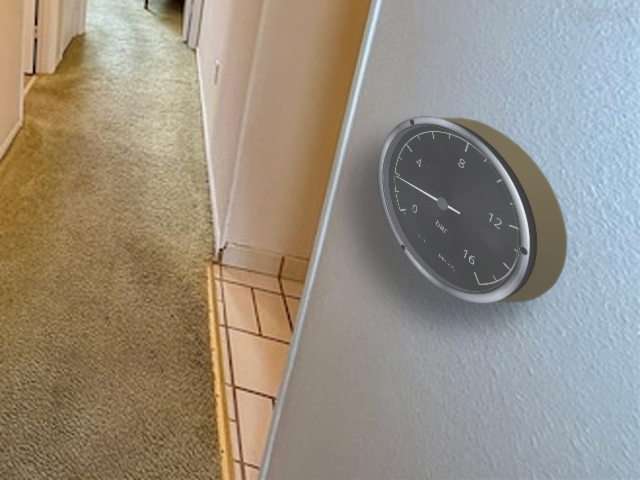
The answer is **2** bar
